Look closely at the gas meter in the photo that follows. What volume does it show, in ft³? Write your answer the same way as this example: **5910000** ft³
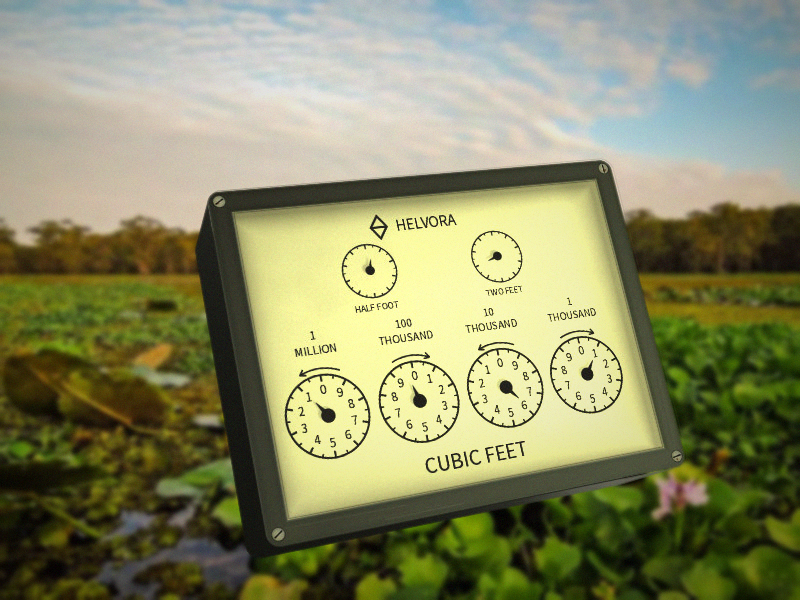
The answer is **96100** ft³
